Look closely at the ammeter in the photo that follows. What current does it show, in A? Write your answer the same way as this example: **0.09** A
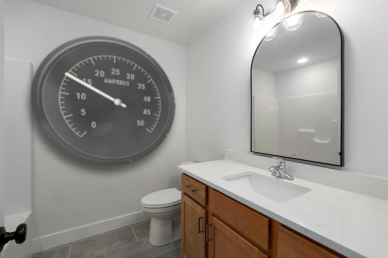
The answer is **14** A
